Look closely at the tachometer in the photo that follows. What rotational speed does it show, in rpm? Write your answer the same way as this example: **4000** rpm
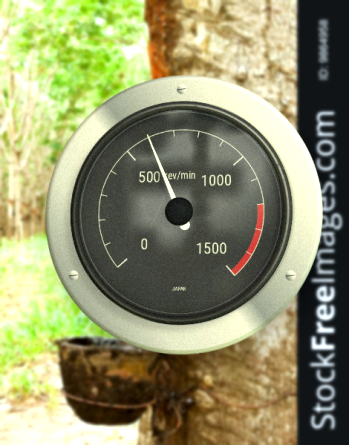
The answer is **600** rpm
